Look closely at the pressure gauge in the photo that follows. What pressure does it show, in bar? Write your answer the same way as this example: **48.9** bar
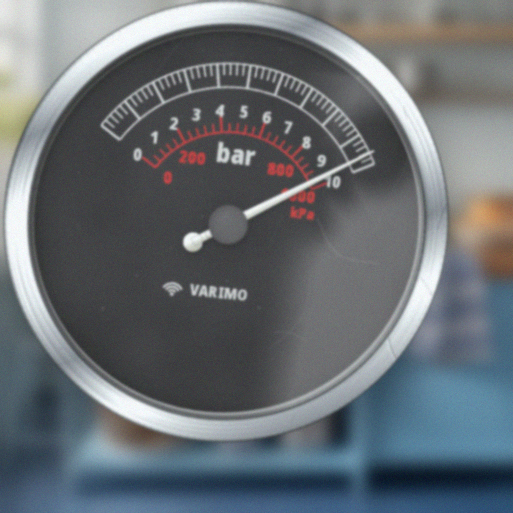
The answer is **9.6** bar
